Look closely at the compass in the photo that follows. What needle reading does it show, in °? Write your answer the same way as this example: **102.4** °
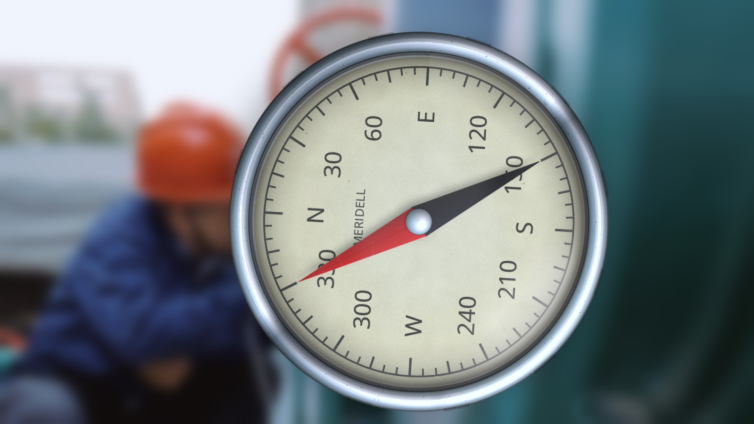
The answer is **330** °
